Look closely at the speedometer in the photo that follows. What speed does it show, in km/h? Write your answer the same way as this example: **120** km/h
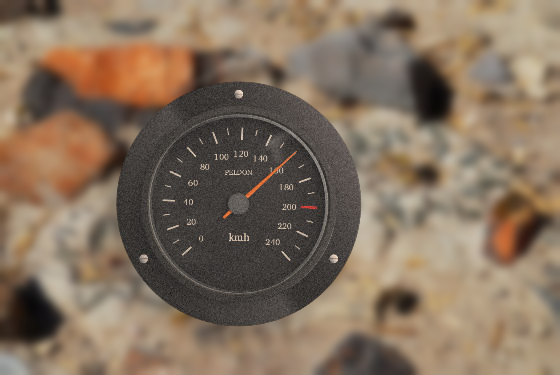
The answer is **160** km/h
